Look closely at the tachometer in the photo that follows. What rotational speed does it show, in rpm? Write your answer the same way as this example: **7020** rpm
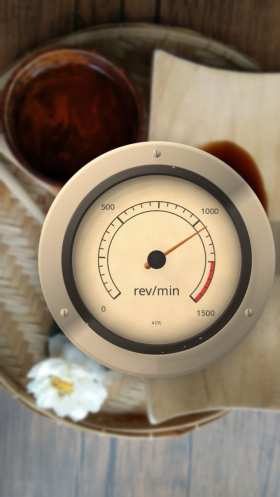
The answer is **1050** rpm
